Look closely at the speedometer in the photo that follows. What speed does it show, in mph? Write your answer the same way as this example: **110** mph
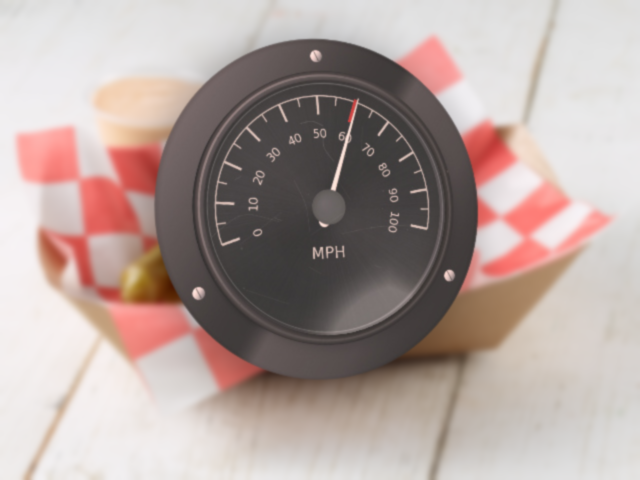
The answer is **60** mph
